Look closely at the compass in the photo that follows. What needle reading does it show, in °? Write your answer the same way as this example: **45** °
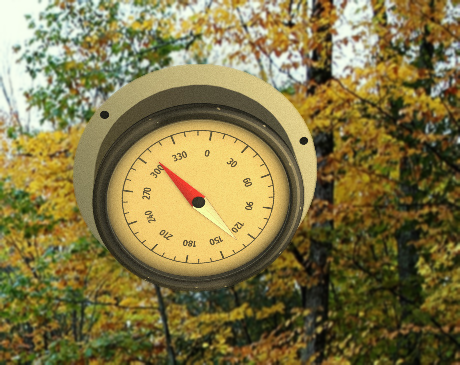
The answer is **310** °
